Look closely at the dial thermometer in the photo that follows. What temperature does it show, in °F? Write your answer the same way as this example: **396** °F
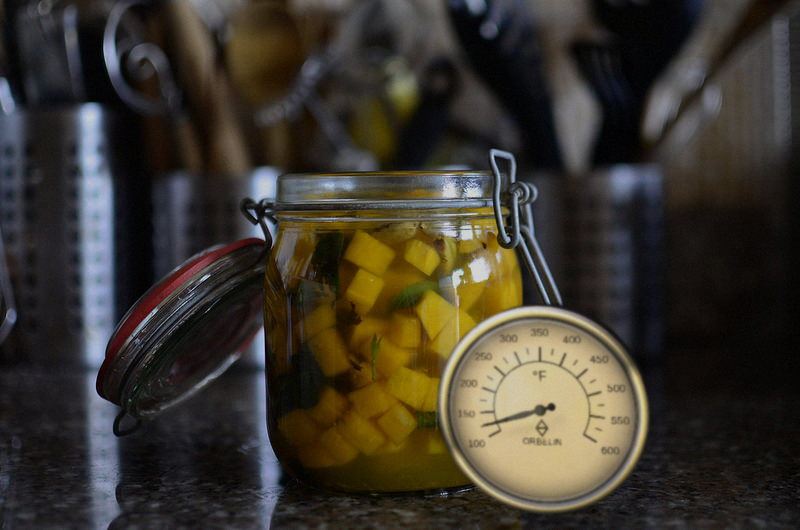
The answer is **125** °F
